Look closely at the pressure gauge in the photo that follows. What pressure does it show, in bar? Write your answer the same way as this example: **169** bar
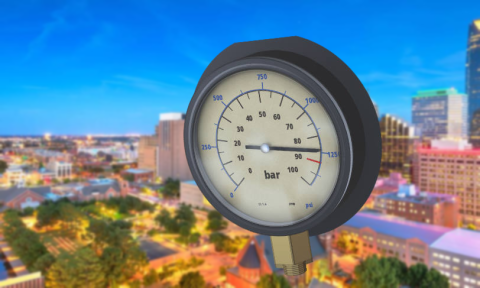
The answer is **85** bar
